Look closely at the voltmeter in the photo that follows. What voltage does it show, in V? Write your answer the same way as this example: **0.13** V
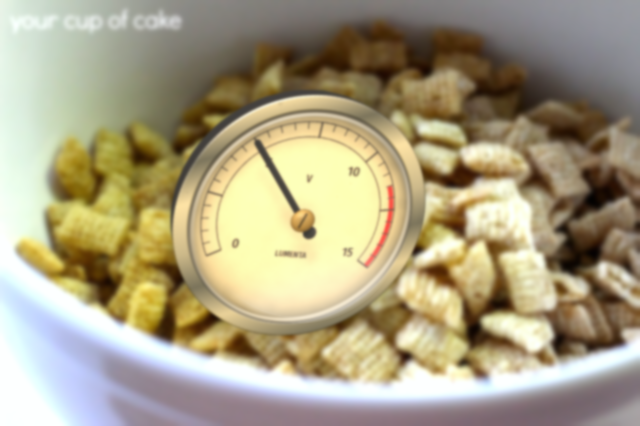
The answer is **5** V
